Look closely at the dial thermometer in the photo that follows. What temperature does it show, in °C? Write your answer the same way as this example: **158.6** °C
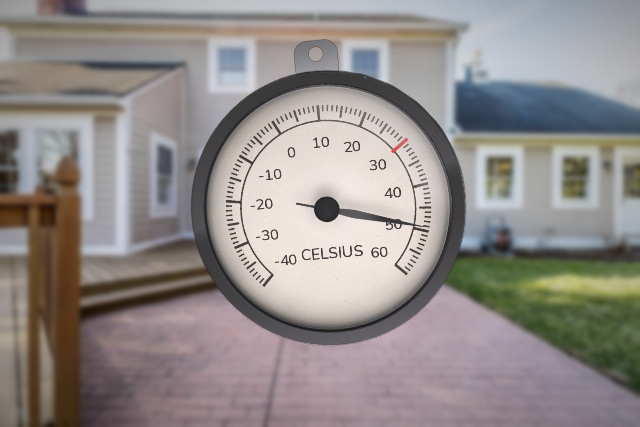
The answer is **49** °C
